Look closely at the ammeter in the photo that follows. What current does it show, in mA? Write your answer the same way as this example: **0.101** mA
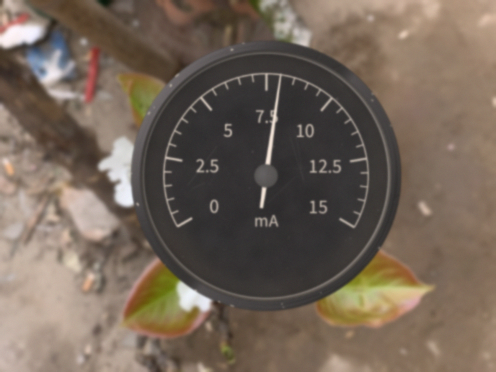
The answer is **8** mA
